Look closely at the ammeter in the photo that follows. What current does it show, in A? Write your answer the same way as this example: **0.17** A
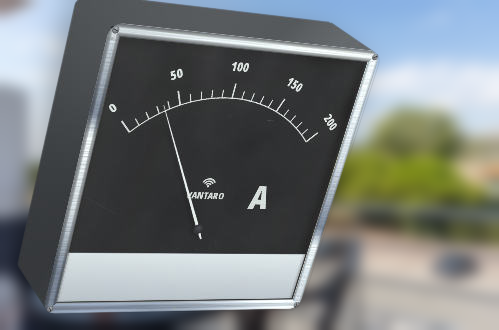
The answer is **35** A
